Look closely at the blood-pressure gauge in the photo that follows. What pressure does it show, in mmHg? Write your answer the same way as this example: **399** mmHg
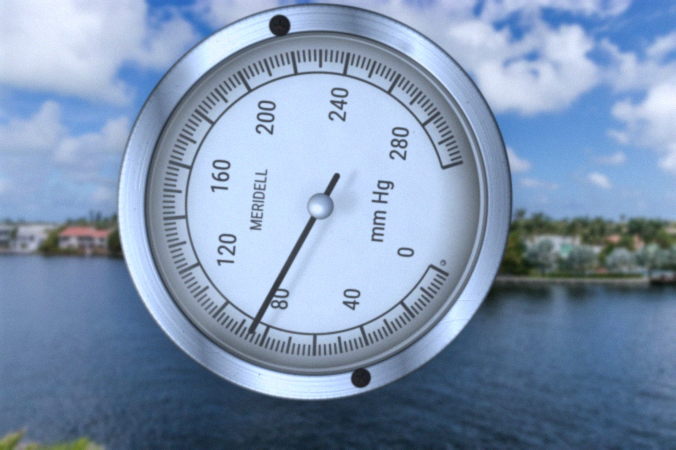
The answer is **86** mmHg
